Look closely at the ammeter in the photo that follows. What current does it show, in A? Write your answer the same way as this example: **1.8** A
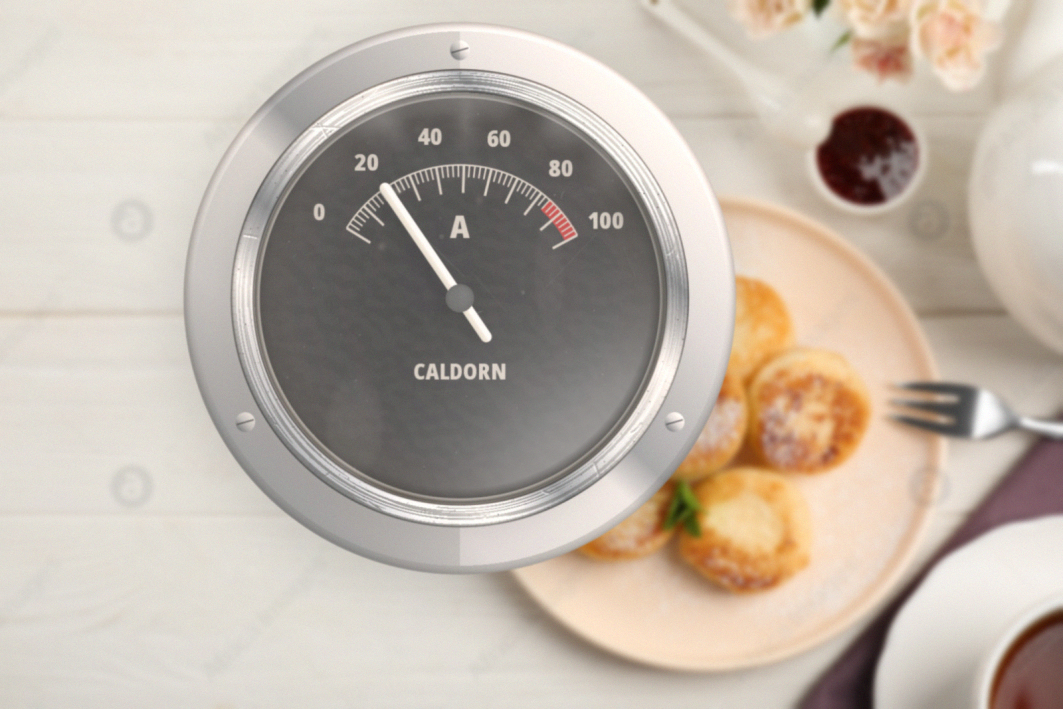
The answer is **20** A
